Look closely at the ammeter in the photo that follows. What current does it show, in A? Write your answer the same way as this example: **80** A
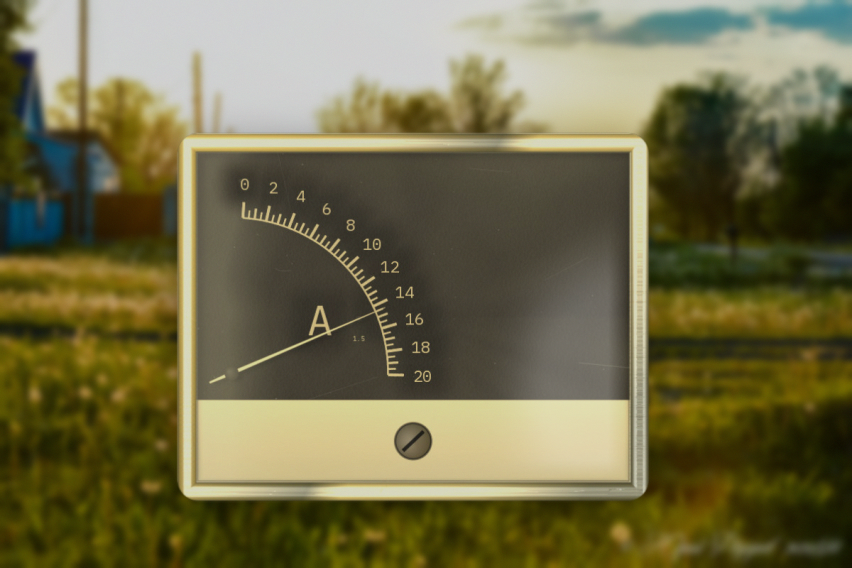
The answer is **14.5** A
